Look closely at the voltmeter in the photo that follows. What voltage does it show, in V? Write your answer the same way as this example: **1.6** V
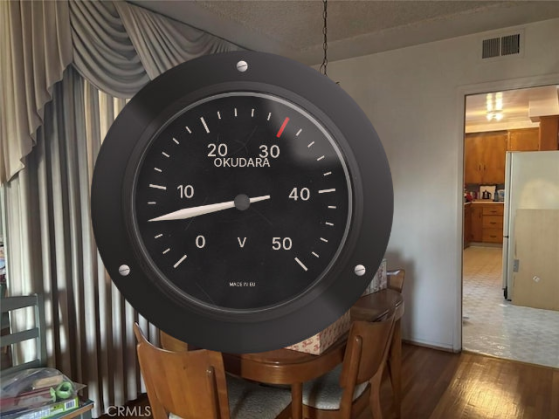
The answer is **6** V
